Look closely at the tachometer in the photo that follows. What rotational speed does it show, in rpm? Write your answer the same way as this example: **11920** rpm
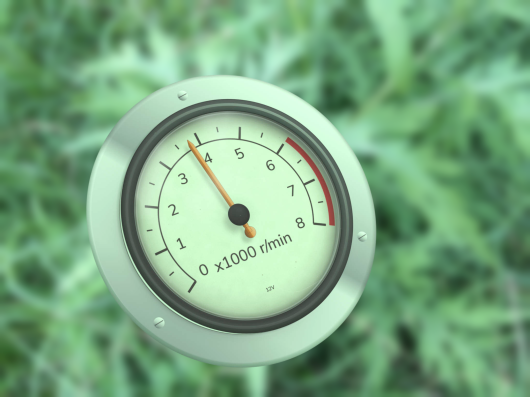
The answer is **3750** rpm
